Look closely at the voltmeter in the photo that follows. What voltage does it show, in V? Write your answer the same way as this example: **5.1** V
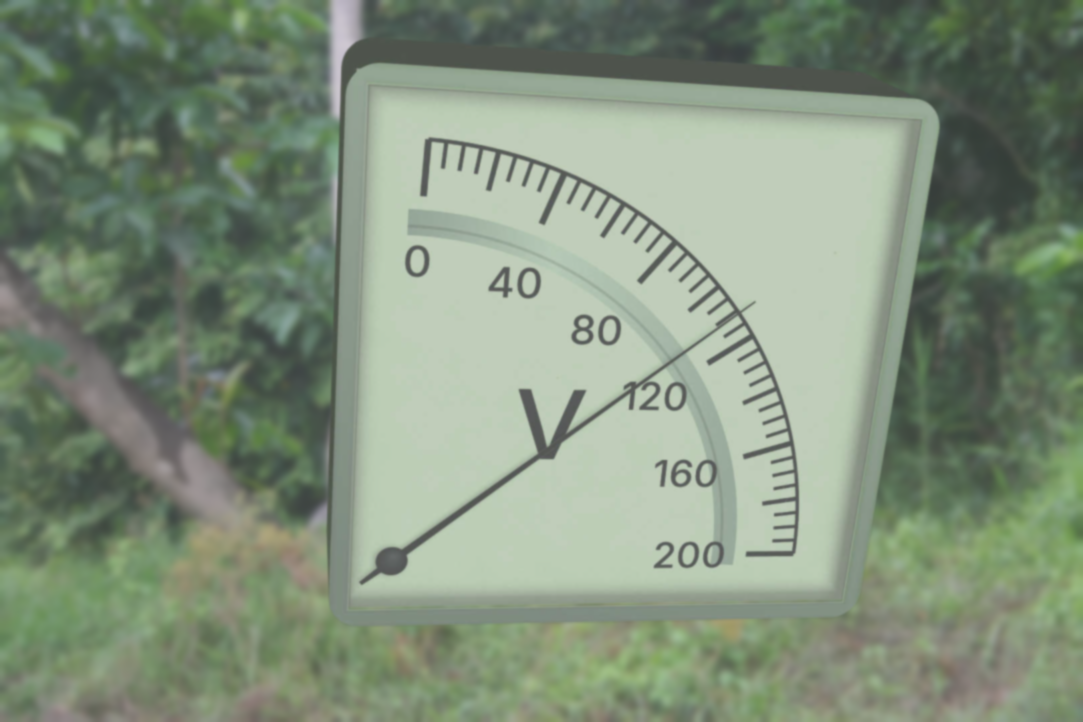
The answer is **110** V
